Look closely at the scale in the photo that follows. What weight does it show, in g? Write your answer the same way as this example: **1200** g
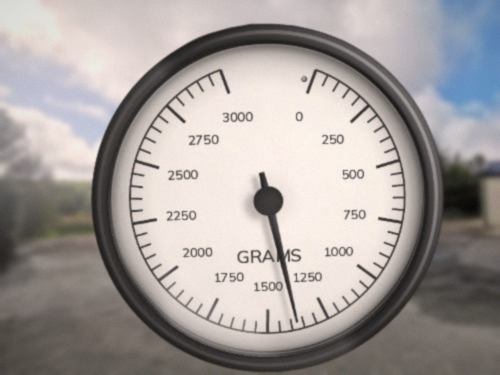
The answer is **1375** g
